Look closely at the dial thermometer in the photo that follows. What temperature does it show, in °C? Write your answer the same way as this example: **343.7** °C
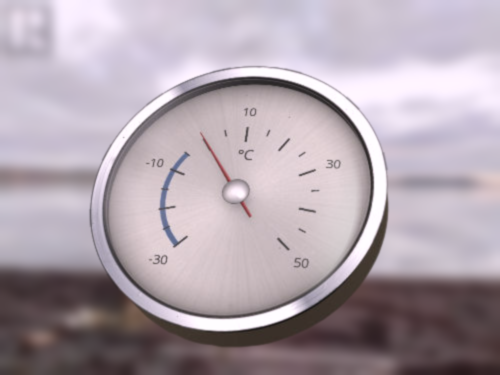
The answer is **0** °C
